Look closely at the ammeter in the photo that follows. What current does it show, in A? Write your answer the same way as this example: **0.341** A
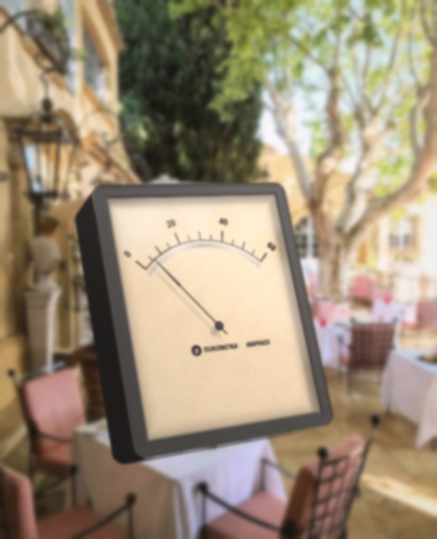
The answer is **5** A
